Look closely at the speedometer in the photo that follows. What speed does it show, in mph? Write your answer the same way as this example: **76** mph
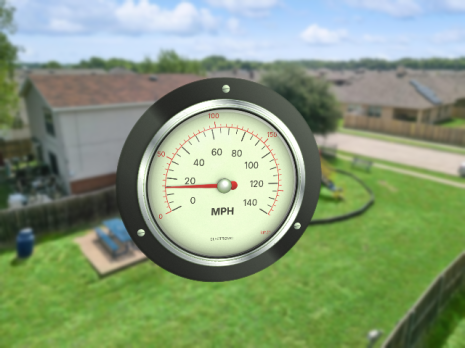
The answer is **15** mph
